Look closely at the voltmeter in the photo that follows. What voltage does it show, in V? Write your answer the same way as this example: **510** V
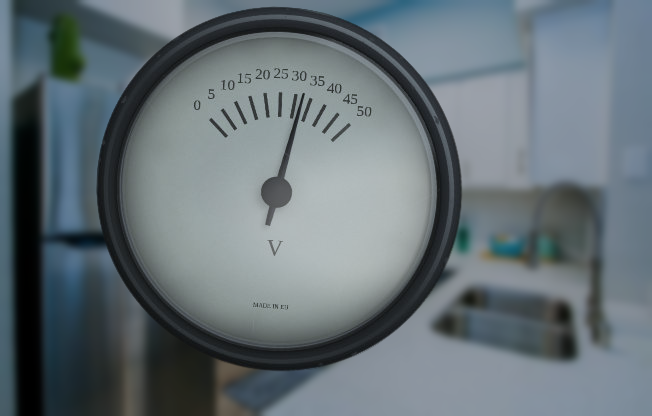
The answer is **32.5** V
